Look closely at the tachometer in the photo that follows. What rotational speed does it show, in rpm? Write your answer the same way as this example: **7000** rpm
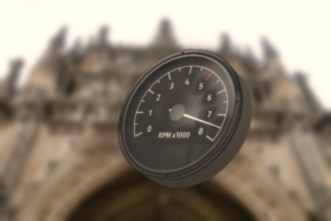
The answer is **7500** rpm
